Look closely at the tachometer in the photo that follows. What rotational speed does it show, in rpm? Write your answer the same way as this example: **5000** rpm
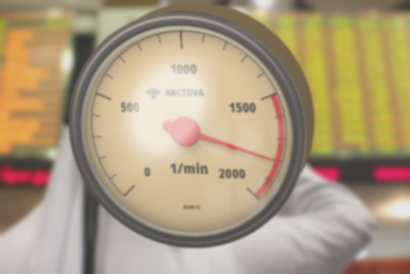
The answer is **1800** rpm
